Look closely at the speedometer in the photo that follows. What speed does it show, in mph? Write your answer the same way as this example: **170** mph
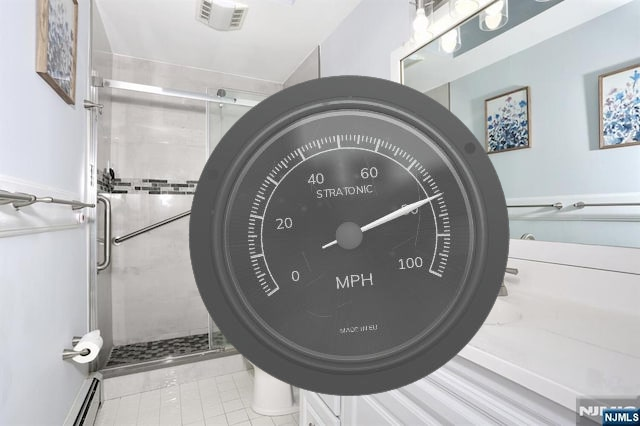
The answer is **80** mph
